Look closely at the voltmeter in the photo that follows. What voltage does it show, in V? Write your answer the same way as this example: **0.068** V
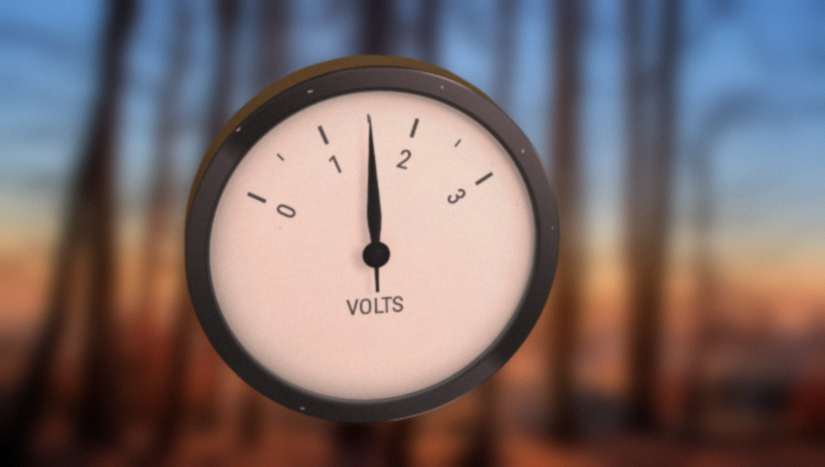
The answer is **1.5** V
